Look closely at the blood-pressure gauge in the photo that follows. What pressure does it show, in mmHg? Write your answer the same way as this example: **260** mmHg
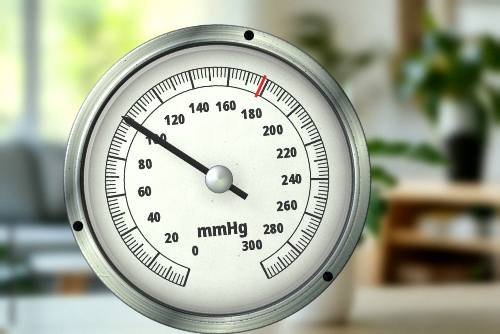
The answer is **100** mmHg
